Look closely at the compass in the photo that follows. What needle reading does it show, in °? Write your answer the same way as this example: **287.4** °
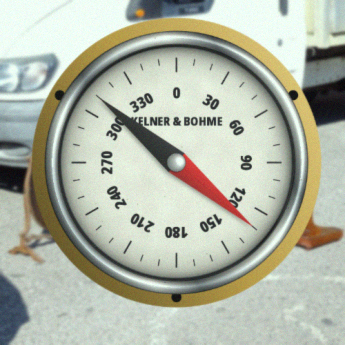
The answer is **130** °
